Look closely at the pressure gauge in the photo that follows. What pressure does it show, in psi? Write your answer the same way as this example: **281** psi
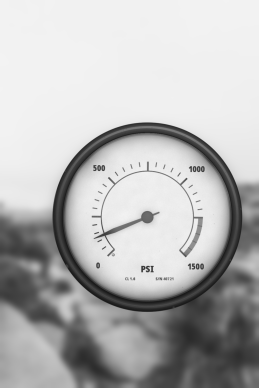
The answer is **125** psi
